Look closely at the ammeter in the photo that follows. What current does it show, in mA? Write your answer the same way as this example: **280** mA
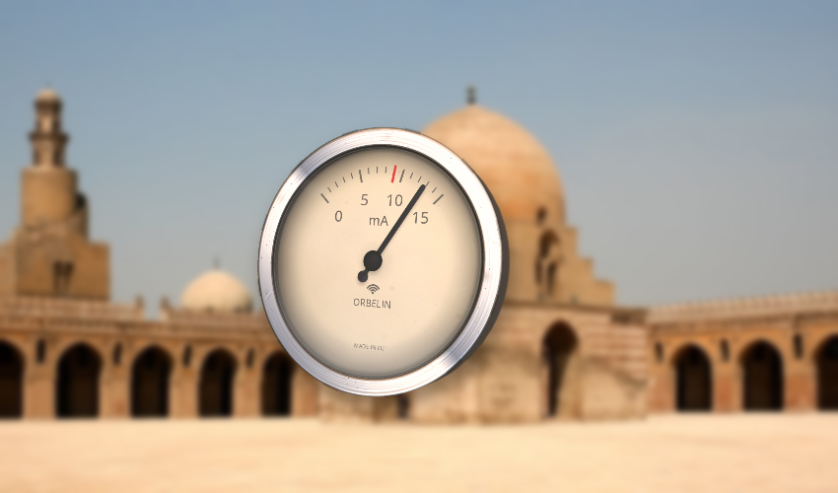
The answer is **13** mA
